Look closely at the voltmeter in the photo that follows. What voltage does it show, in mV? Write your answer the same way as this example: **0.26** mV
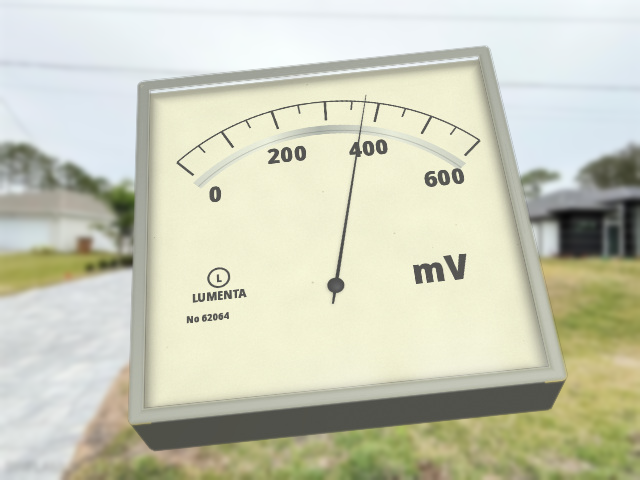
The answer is **375** mV
